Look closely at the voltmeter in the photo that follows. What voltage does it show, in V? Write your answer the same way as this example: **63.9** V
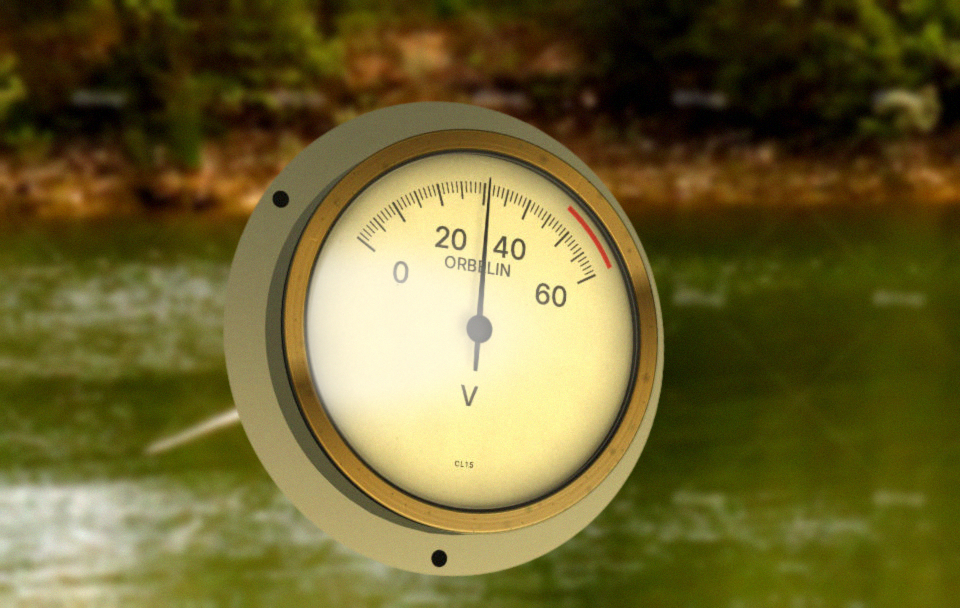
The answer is **30** V
